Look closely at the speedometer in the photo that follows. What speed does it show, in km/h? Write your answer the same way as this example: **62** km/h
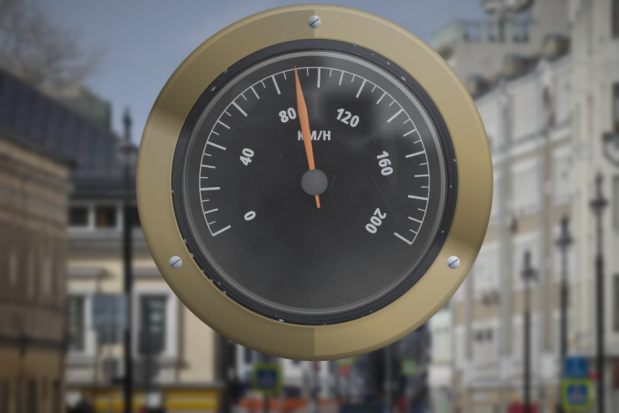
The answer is **90** km/h
